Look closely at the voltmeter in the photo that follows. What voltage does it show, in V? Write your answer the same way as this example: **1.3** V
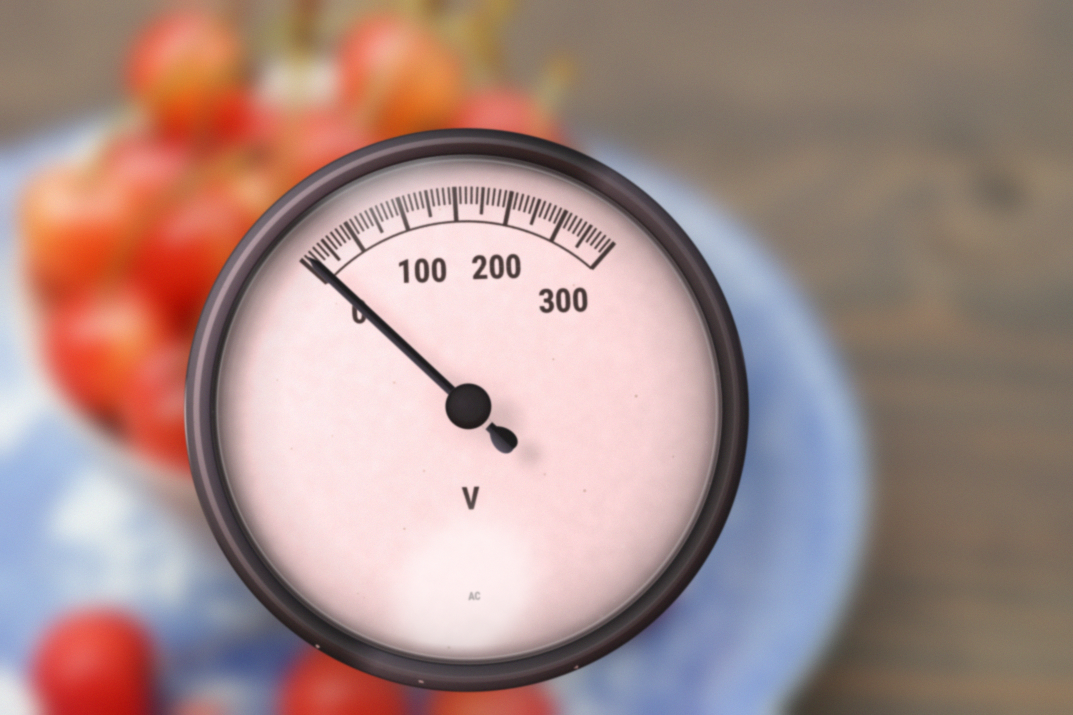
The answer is **5** V
